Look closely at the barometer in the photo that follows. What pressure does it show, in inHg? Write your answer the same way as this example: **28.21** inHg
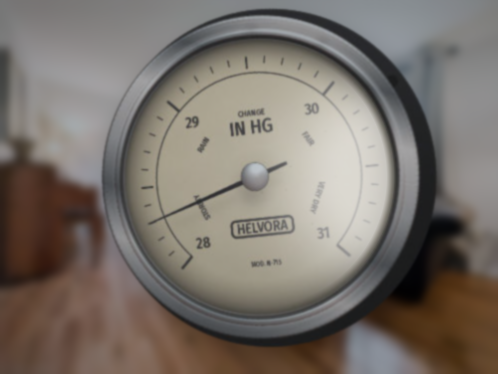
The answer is **28.3** inHg
